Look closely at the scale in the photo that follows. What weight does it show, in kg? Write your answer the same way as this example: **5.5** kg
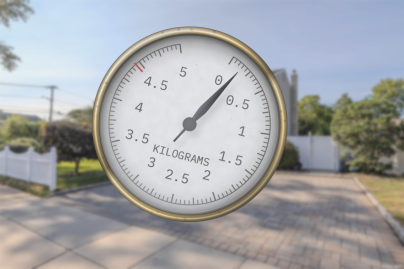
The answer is **0.15** kg
